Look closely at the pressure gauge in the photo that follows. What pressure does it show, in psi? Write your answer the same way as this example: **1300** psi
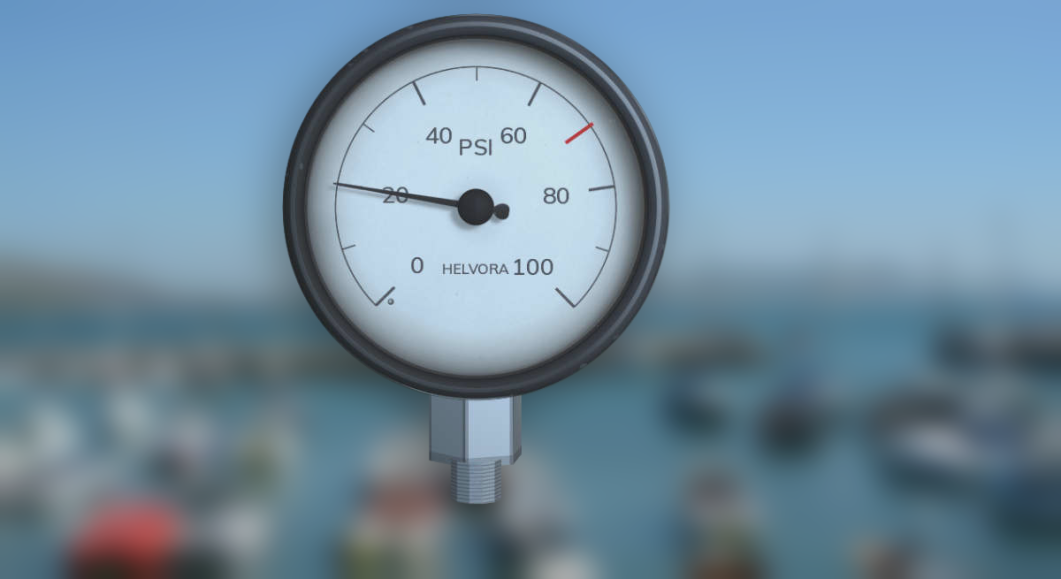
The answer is **20** psi
